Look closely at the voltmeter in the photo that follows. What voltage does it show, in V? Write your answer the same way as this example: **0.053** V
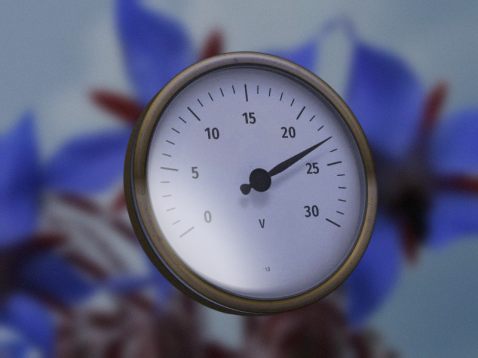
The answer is **23** V
